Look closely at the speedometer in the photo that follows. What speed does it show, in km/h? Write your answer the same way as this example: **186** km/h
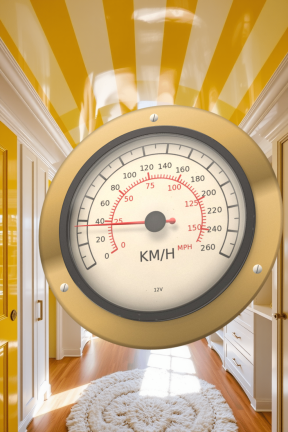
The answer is **35** km/h
